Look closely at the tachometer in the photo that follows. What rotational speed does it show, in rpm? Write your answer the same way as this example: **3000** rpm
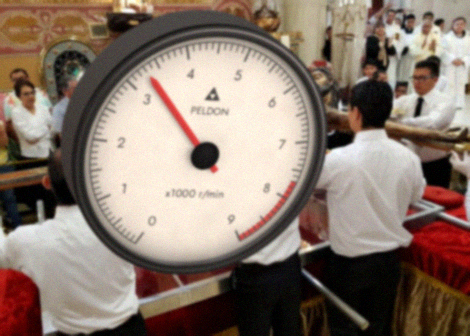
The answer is **3300** rpm
